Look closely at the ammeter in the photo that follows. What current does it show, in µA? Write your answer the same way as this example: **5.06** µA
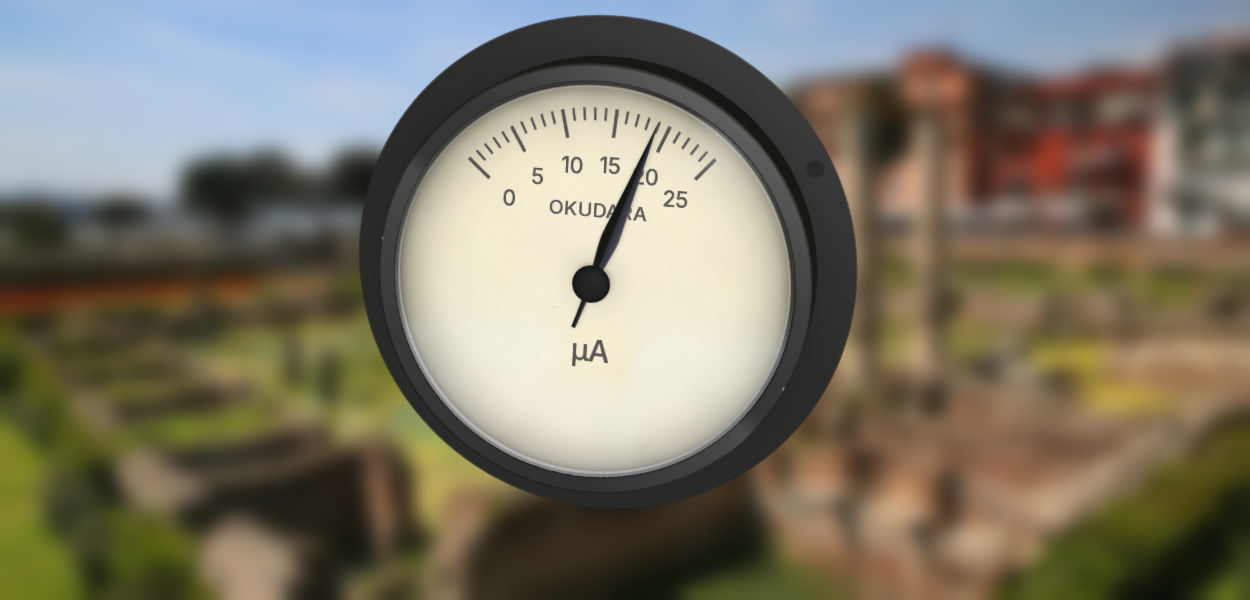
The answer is **19** µA
